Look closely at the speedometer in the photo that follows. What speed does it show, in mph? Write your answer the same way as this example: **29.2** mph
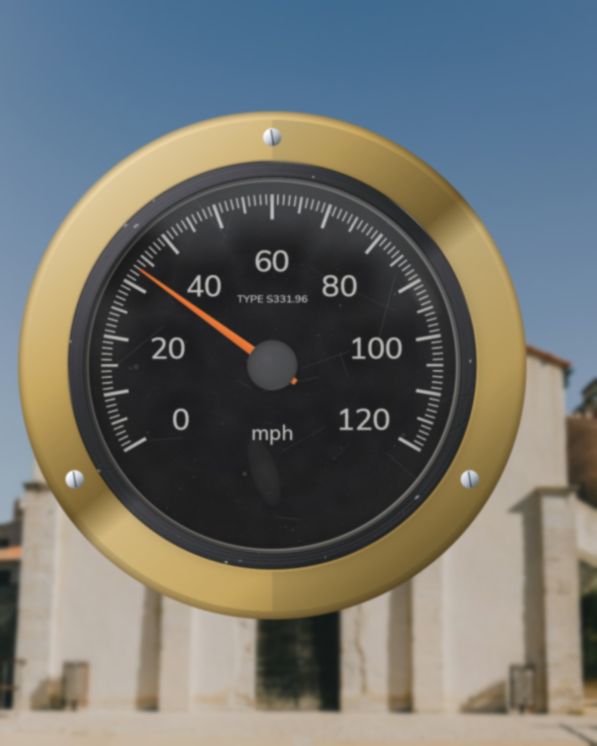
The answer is **33** mph
